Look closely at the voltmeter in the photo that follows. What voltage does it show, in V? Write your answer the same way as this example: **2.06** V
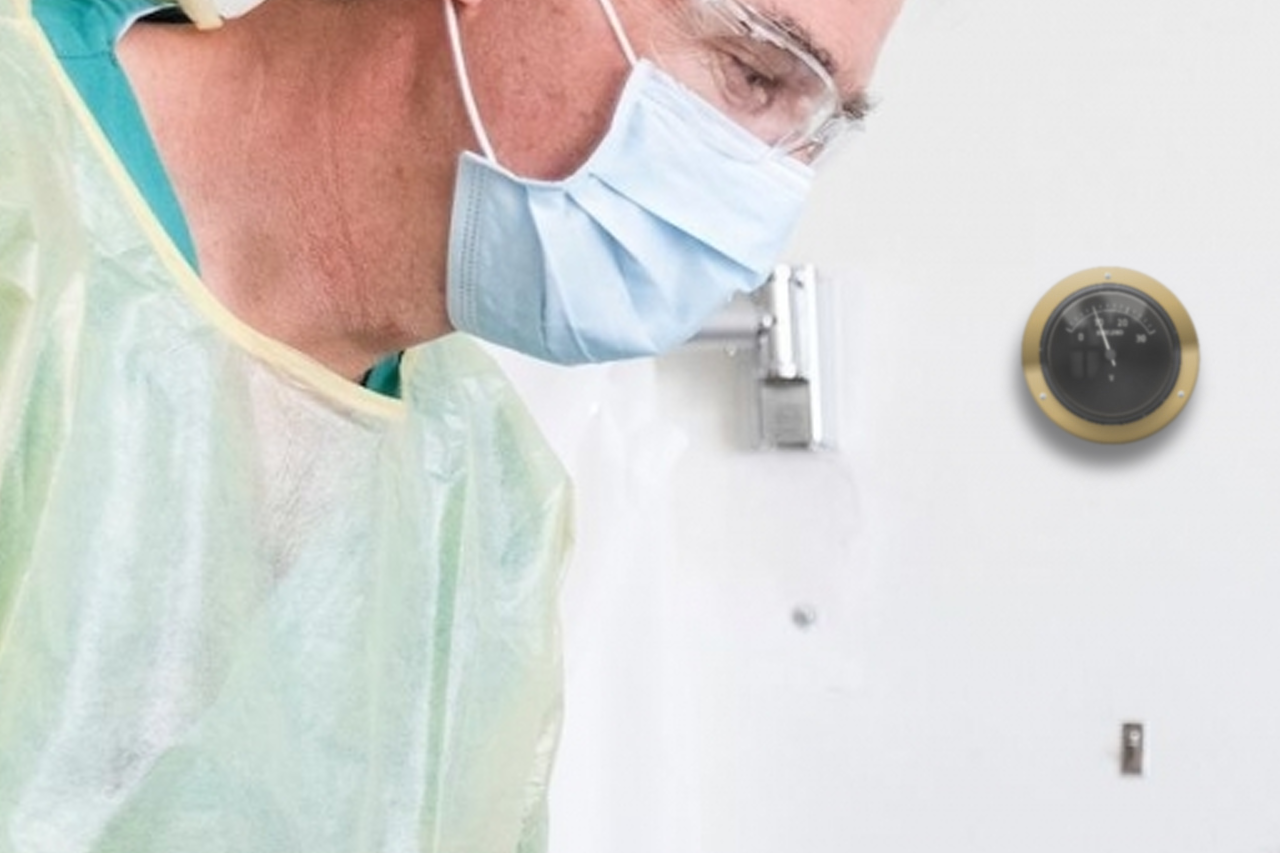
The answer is **10** V
